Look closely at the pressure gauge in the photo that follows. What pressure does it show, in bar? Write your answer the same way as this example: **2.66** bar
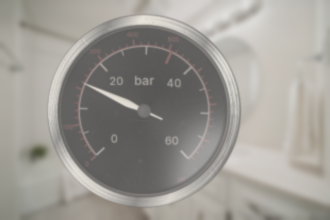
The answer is **15** bar
